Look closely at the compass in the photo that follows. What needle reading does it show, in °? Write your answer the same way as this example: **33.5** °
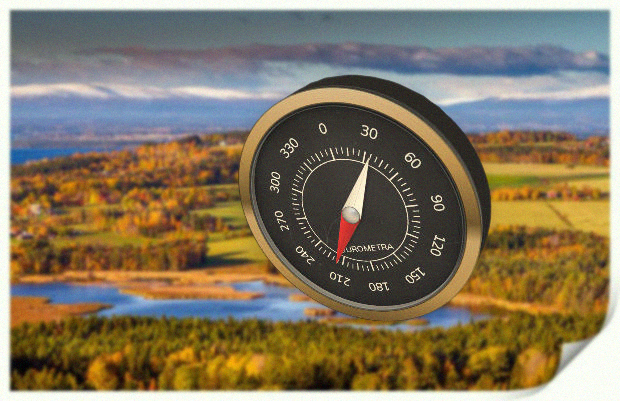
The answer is **215** °
